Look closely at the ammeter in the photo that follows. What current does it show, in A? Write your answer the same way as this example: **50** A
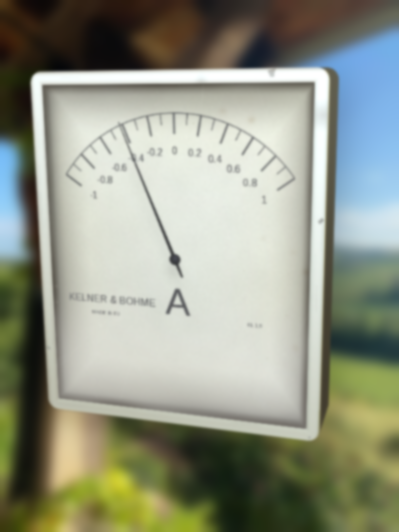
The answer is **-0.4** A
